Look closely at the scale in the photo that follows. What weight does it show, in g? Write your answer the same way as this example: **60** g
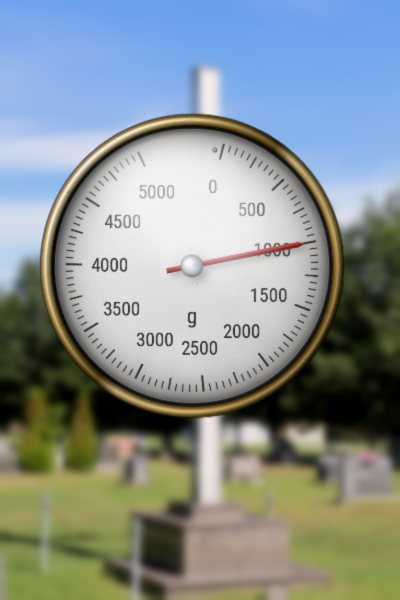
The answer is **1000** g
